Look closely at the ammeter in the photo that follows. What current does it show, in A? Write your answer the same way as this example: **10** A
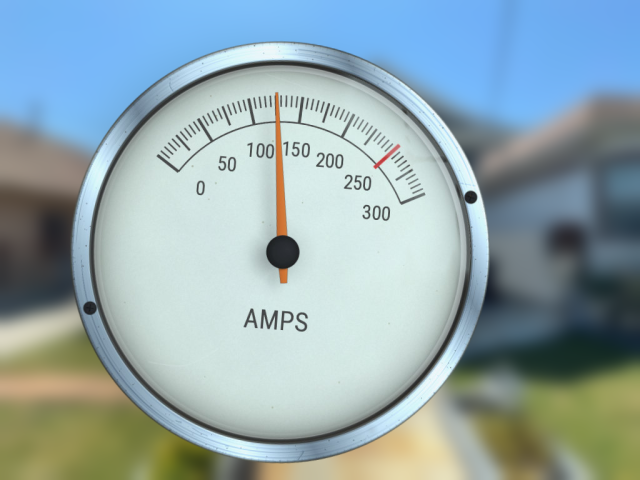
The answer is **125** A
